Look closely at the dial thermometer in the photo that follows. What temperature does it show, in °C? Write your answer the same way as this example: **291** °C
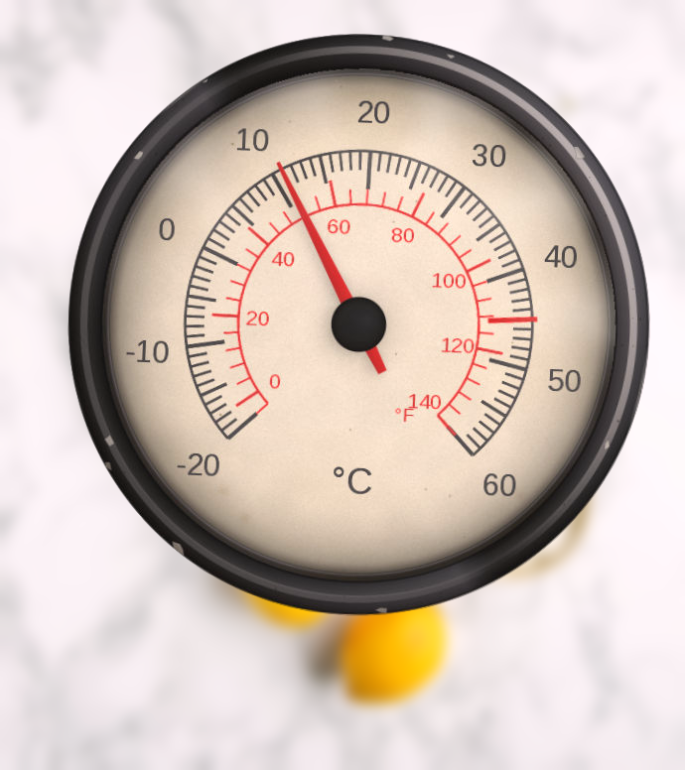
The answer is **11** °C
